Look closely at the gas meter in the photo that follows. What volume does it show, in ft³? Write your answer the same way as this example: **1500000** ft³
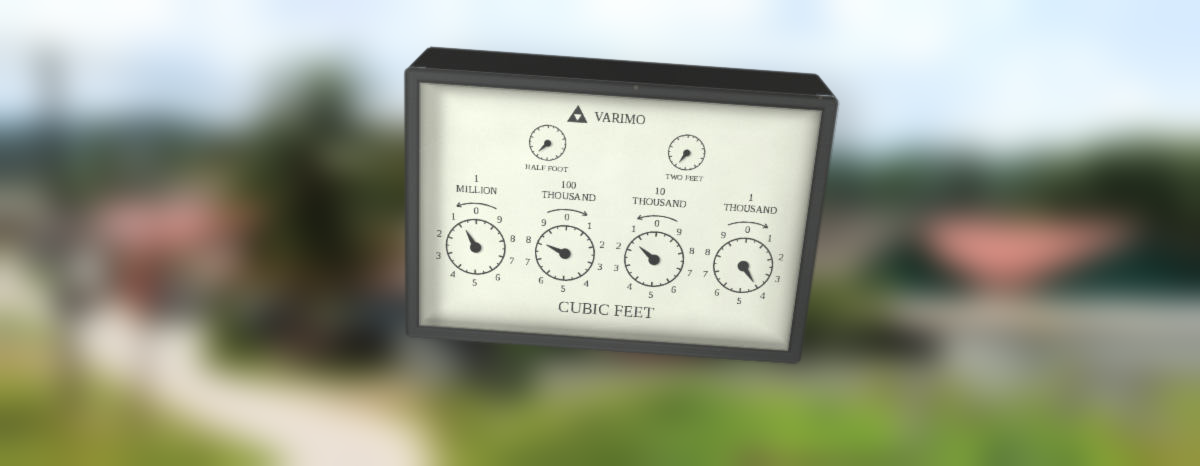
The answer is **81400** ft³
